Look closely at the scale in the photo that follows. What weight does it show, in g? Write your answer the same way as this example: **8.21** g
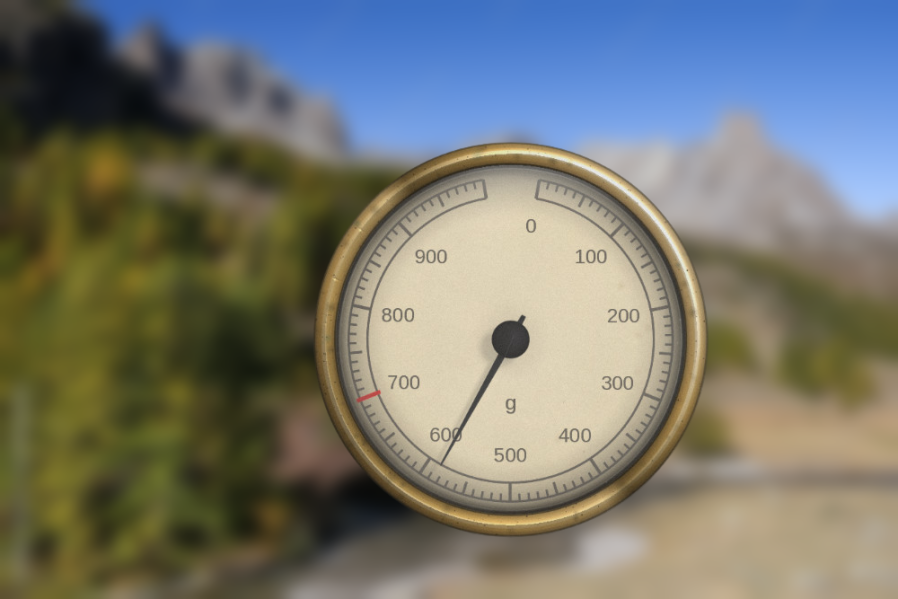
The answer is **585** g
